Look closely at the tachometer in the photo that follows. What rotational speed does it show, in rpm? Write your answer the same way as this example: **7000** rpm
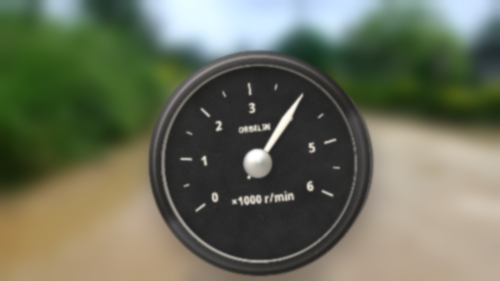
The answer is **4000** rpm
